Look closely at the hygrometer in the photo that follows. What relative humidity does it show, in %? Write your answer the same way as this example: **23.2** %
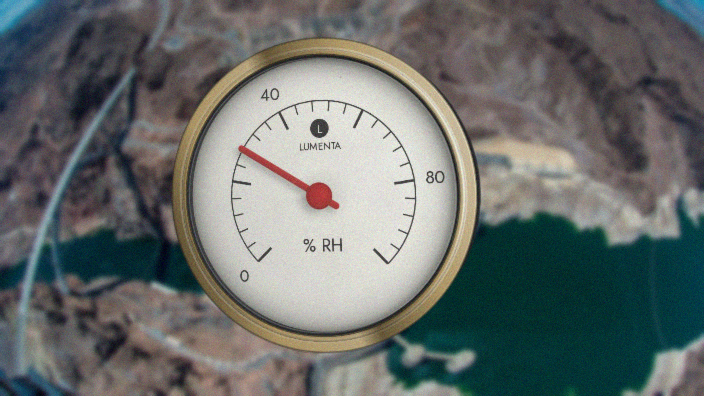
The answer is **28** %
